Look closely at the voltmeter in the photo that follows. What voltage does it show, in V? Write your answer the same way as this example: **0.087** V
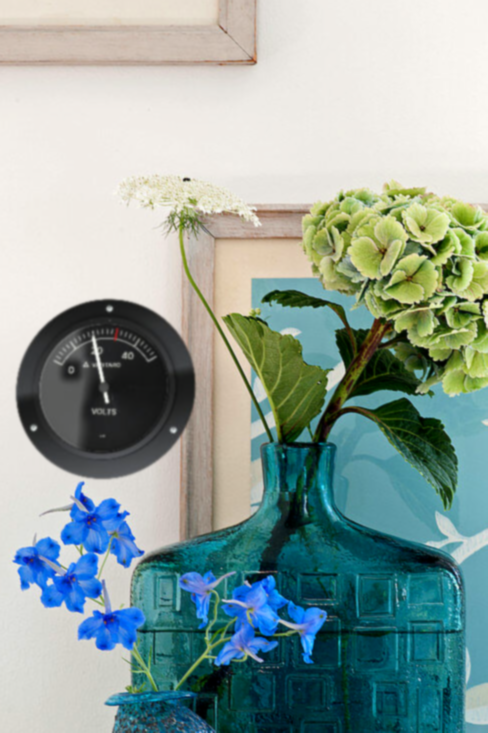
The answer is **20** V
